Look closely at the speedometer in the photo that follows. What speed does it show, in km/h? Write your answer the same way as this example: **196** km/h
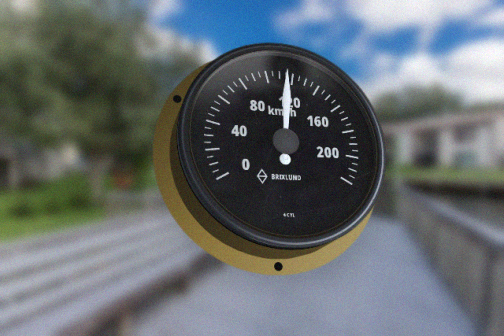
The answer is **115** km/h
